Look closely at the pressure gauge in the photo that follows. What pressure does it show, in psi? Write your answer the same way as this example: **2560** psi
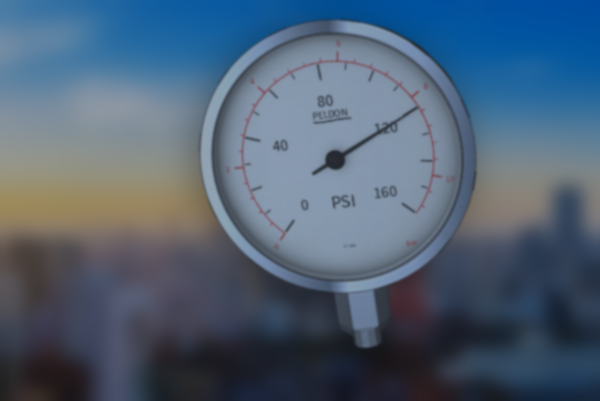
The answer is **120** psi
